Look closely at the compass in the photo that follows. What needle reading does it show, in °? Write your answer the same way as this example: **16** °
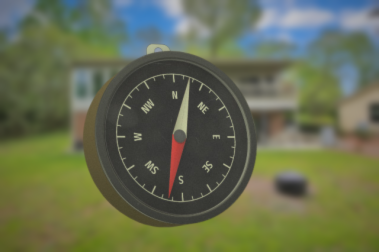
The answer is **195** °
